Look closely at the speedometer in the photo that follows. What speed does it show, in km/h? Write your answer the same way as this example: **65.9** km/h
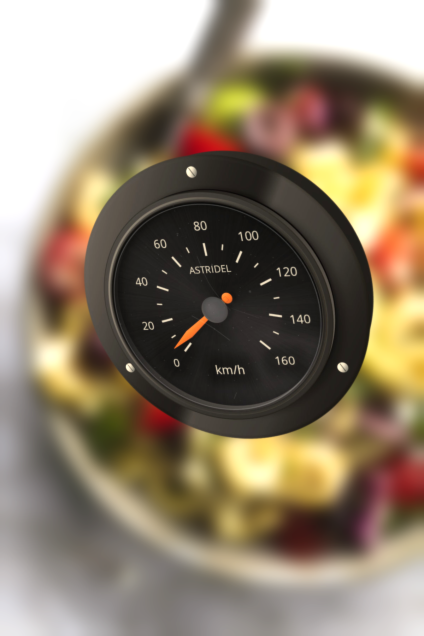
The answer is **5** km/h
